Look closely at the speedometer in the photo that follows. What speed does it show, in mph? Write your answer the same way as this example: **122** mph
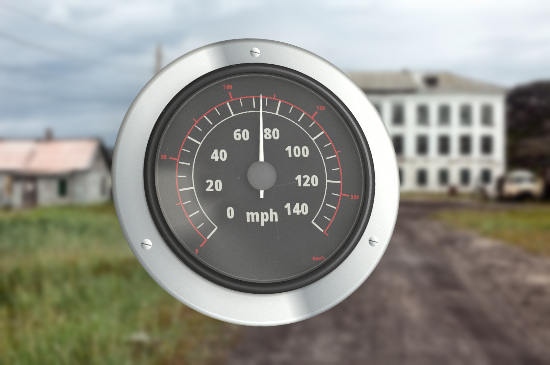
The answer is **72.5** mph
